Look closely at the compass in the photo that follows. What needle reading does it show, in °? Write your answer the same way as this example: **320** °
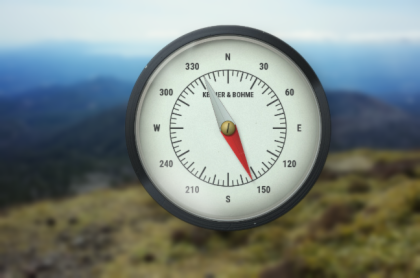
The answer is **155** °
